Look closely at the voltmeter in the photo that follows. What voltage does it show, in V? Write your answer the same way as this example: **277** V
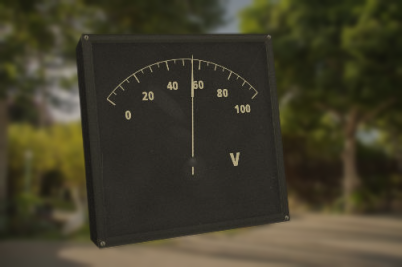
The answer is **55** V
